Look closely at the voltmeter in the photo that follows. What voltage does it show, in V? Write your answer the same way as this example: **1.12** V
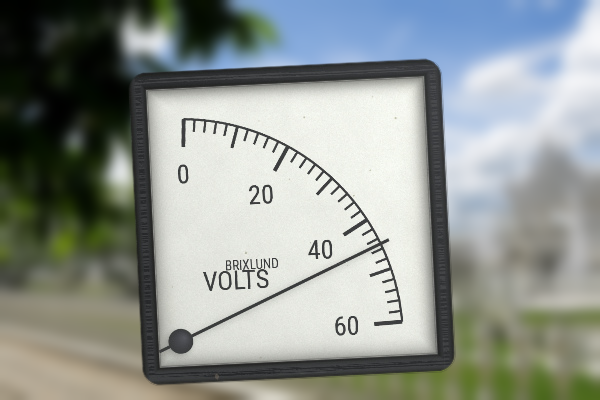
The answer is **45** V
